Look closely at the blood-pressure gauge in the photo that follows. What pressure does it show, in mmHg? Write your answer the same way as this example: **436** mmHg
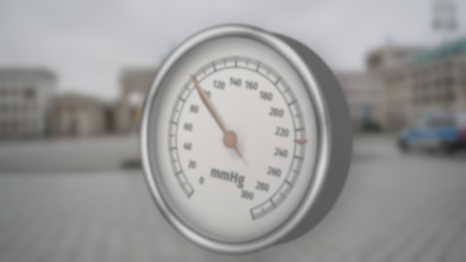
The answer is **100** mmHg
